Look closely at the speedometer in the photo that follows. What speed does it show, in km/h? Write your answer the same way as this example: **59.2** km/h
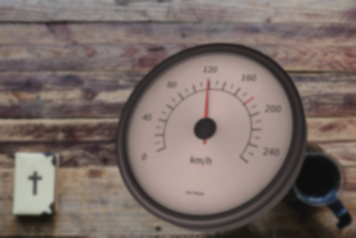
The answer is **120** km/h
